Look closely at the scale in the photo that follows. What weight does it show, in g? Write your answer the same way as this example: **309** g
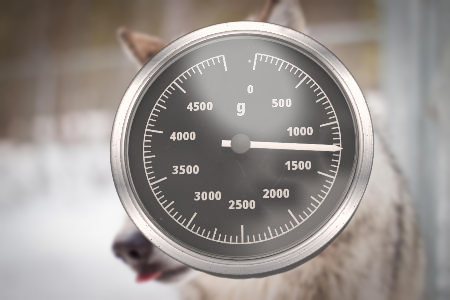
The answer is **1250** g
